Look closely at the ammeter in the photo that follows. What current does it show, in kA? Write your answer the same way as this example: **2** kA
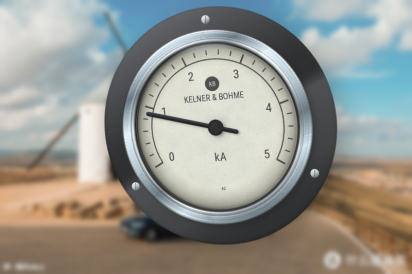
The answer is **0.9** kA
